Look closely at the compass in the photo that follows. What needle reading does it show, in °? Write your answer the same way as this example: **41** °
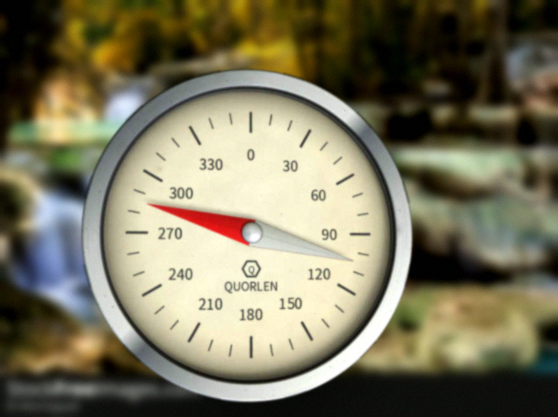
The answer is **285** °
